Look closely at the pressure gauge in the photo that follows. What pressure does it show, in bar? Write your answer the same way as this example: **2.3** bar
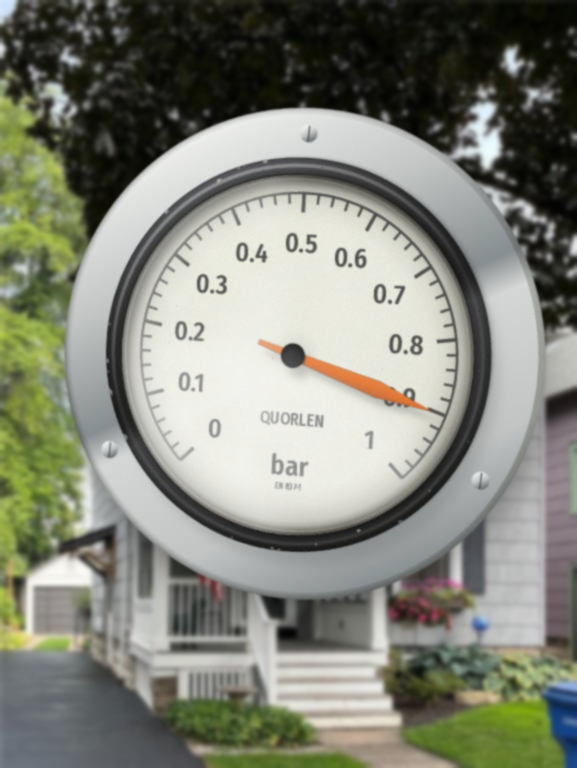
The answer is **0.9** bar
